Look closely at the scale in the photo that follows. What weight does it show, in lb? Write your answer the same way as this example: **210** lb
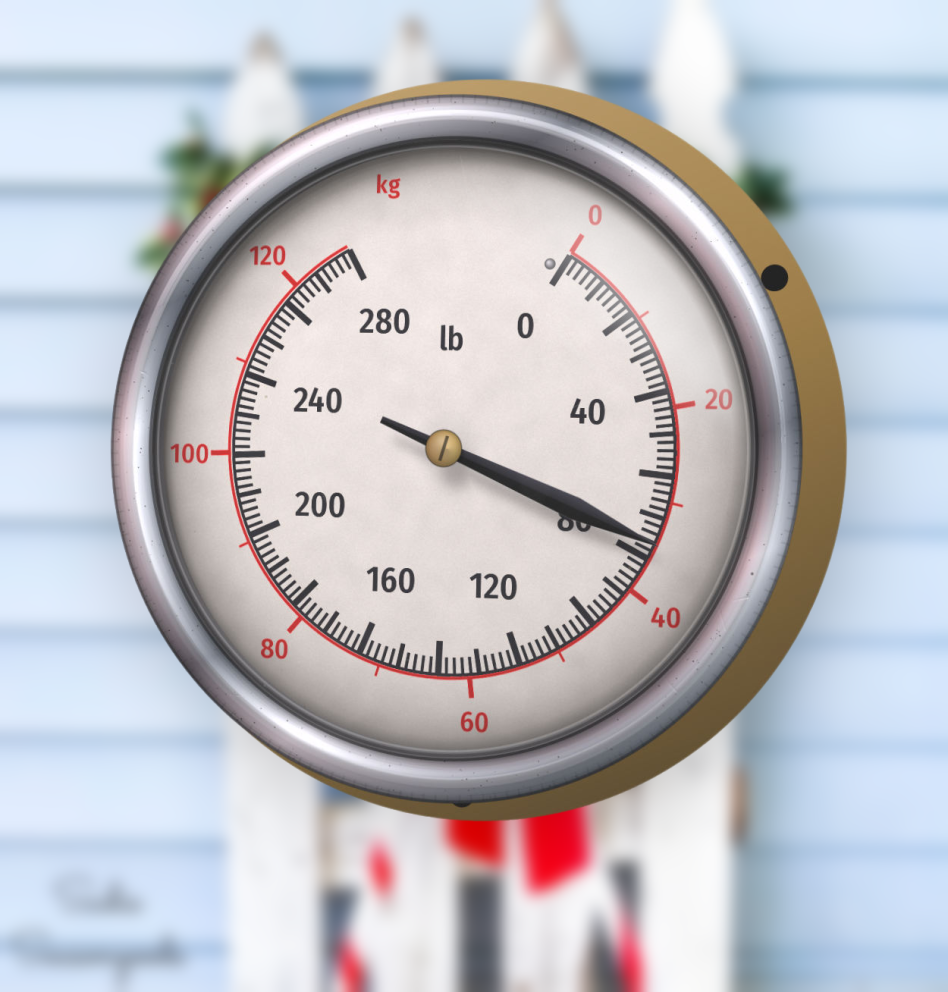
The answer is **76** lb
